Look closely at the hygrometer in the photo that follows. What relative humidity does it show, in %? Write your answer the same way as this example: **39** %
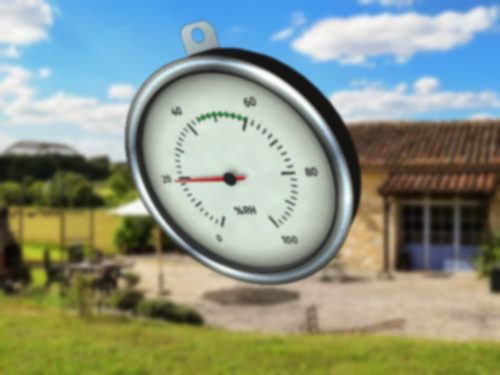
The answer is **20** %
